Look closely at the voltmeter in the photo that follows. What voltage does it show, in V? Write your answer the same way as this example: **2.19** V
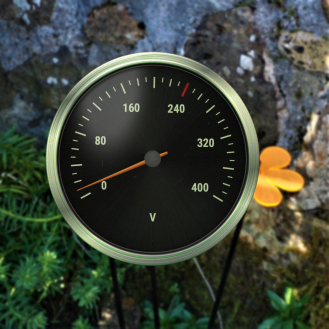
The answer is **10** V
